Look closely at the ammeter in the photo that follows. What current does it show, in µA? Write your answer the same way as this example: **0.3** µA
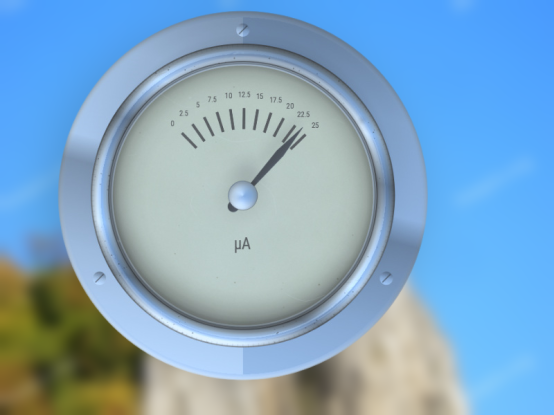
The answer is **23.75** µA
